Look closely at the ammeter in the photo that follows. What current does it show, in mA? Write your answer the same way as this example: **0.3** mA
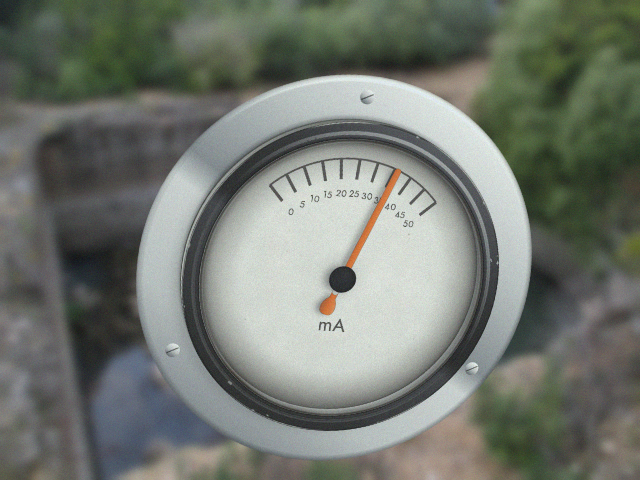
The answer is **35** mA
